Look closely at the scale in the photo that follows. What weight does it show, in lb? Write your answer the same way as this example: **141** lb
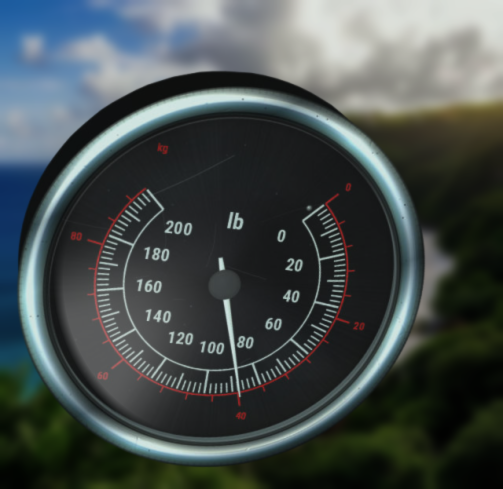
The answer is **88** lb
